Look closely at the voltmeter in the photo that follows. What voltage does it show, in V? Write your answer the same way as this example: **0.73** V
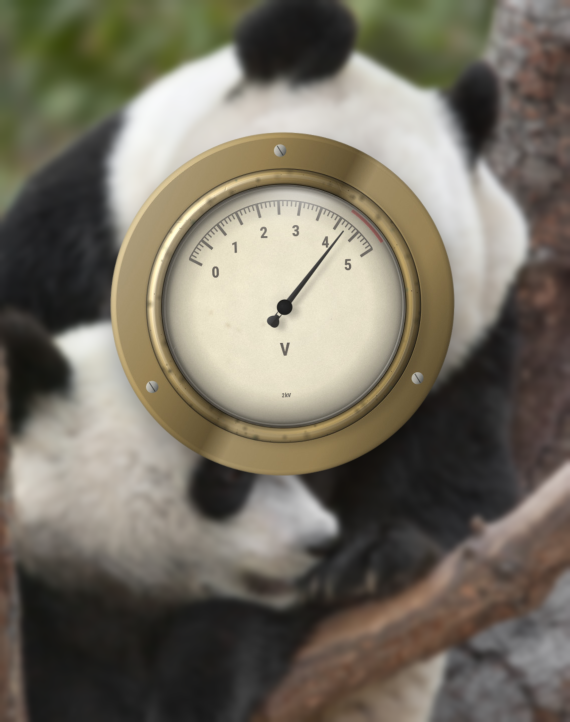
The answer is **4.2** V
